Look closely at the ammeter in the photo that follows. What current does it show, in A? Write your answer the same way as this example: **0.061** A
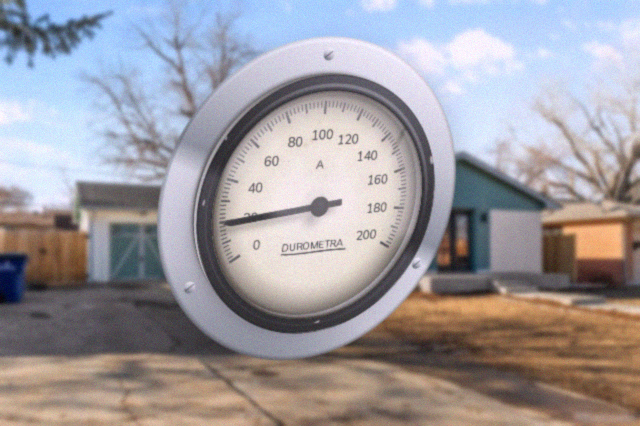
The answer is **20** A
